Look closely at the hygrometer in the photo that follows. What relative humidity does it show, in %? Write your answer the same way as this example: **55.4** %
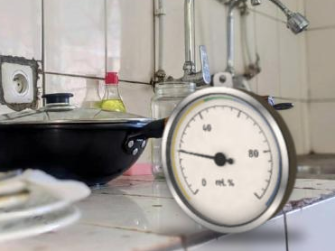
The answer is **20** %
